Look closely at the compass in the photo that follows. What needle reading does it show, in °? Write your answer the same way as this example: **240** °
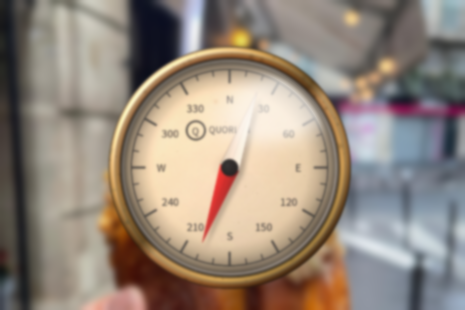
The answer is **200** °
